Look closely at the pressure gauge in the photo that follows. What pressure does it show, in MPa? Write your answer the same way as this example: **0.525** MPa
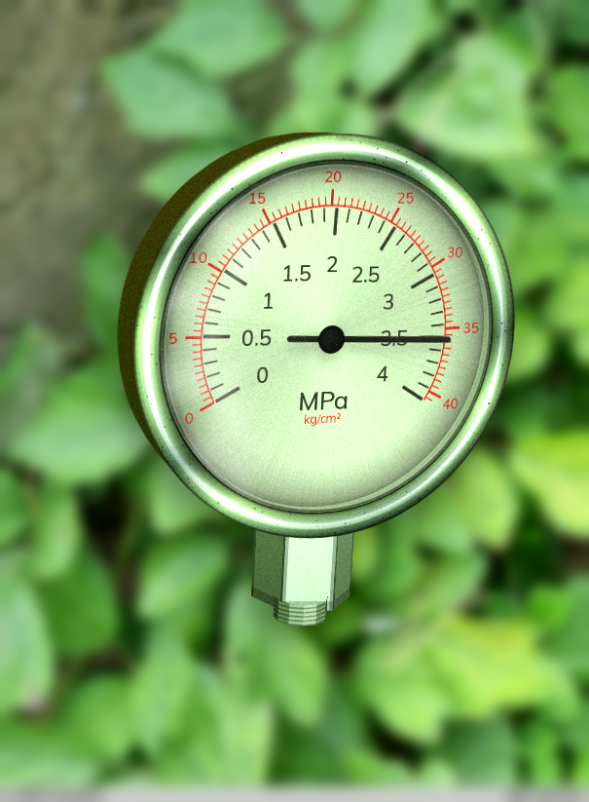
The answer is **3.5** MPa
